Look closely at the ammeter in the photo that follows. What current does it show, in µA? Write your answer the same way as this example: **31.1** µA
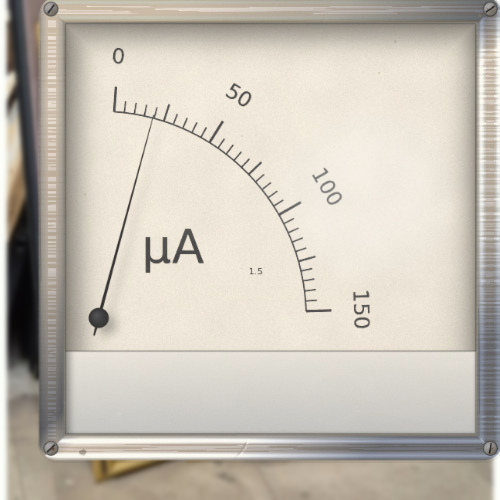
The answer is **20** µA
